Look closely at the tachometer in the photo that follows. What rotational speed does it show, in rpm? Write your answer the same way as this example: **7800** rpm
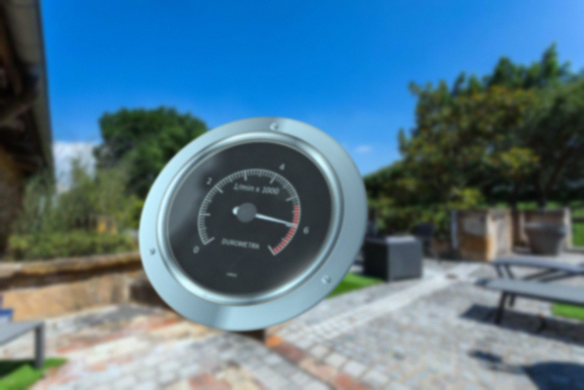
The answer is **6000** rpm
